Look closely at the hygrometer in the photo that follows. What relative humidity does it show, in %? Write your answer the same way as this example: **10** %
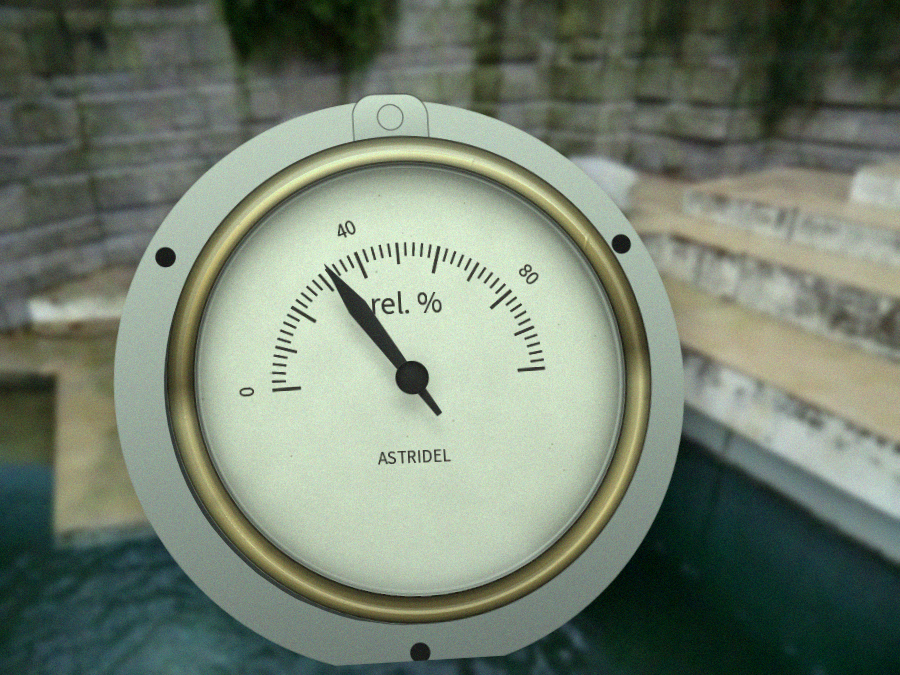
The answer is **32** %
